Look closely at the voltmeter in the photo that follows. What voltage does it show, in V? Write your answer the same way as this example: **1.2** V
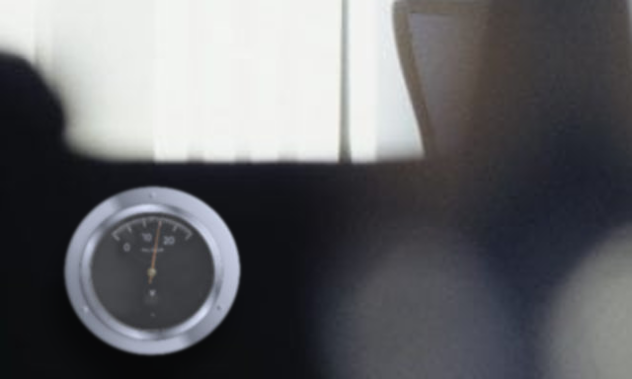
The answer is **15** V
